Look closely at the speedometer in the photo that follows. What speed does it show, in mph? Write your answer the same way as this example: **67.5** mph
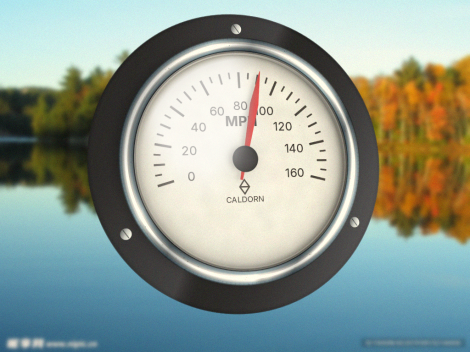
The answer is **90** mph
